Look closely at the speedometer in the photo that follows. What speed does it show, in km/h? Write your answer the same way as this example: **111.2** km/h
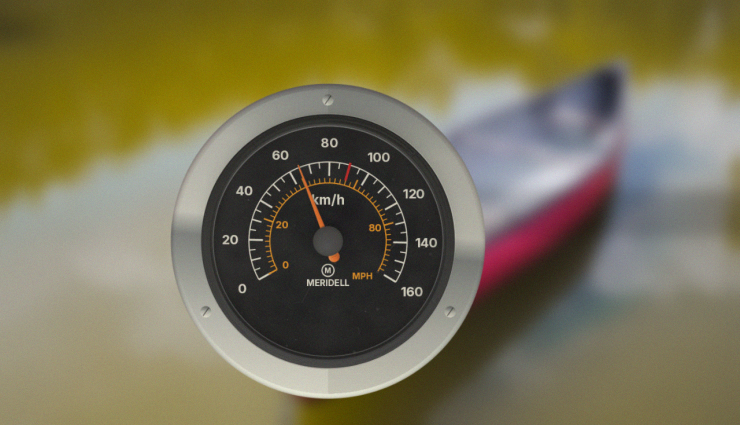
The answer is **65** km/h
